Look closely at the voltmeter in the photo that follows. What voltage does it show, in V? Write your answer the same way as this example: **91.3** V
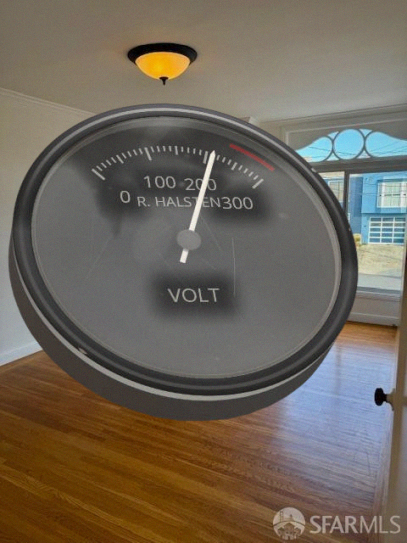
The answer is **210** V
